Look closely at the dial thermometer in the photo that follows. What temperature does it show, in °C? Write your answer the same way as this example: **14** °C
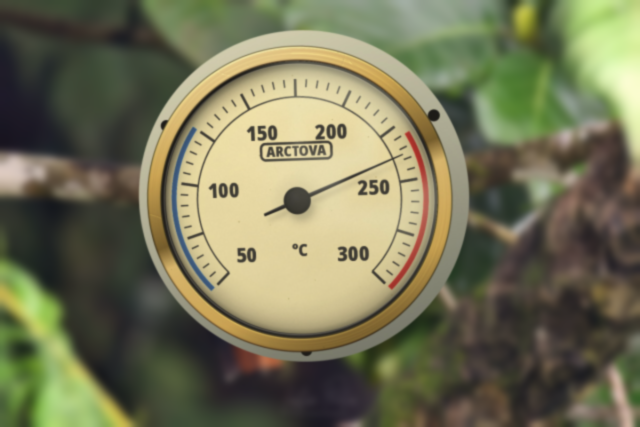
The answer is **237.5** °C
